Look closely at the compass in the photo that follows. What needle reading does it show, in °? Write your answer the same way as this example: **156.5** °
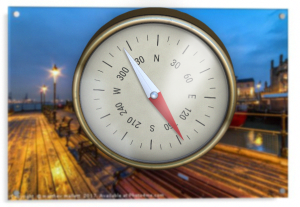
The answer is **145** °
